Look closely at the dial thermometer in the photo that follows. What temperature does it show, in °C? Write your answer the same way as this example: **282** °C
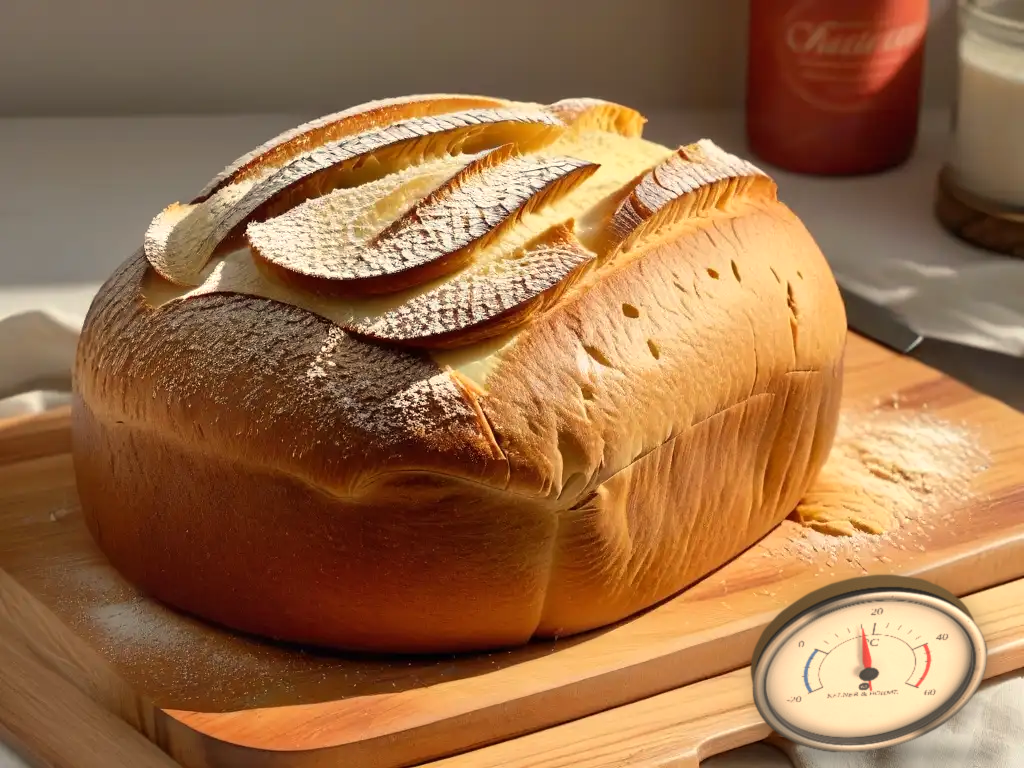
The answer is **16** °C
